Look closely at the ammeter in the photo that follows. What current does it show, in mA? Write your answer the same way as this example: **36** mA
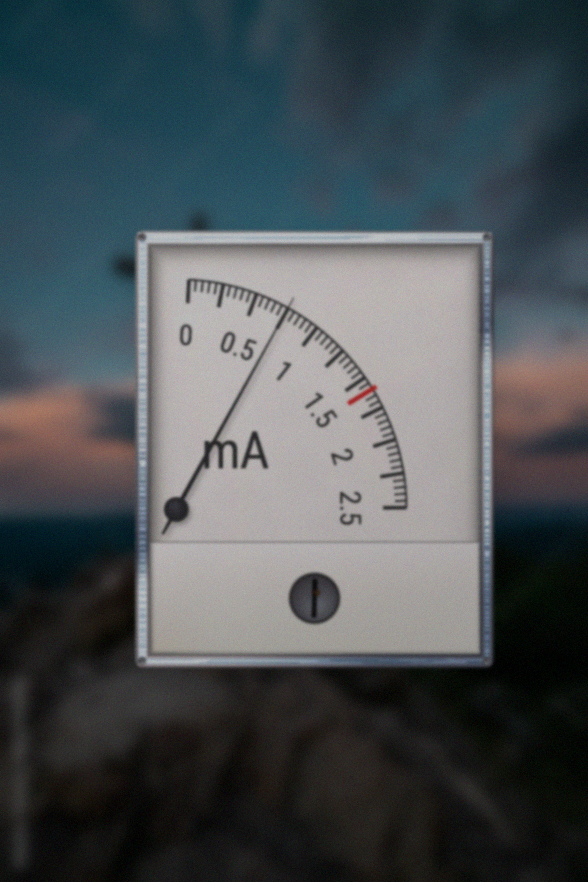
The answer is **0.75** mA
